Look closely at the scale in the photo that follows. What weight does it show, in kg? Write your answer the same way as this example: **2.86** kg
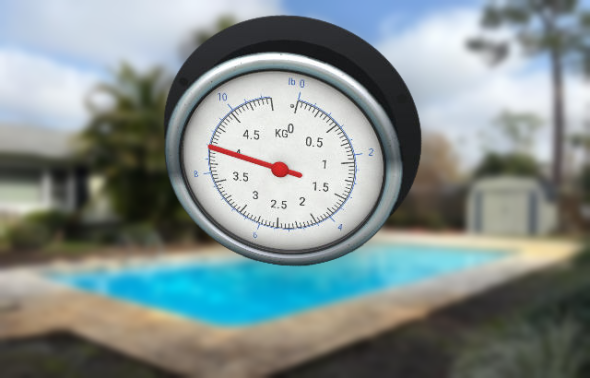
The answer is **4** kg
